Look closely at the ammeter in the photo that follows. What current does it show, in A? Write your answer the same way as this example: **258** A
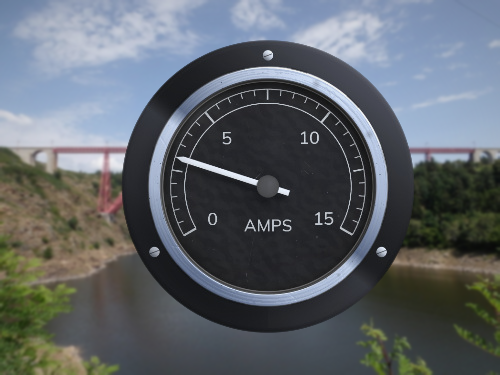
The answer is **3** A
